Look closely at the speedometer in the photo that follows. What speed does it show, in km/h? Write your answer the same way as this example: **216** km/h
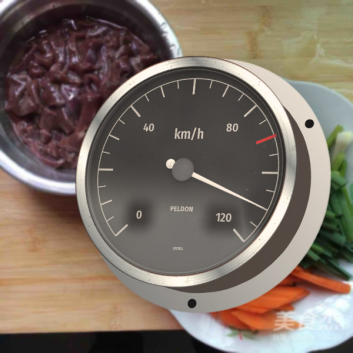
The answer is **110** km/h
